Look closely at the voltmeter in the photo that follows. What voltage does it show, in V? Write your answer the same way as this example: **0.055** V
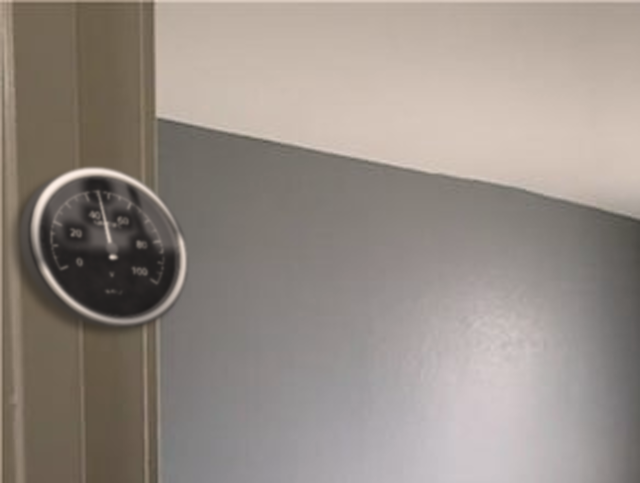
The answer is **45** V
